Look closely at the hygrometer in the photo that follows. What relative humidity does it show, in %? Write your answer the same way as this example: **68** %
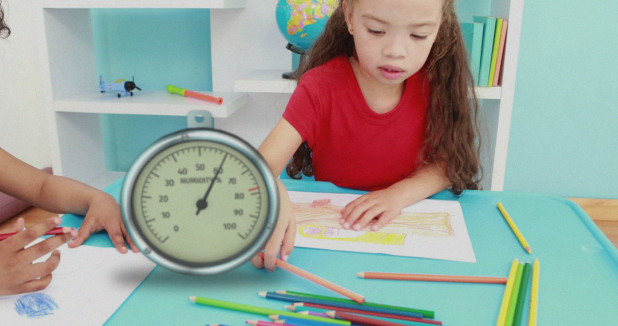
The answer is **60** %
